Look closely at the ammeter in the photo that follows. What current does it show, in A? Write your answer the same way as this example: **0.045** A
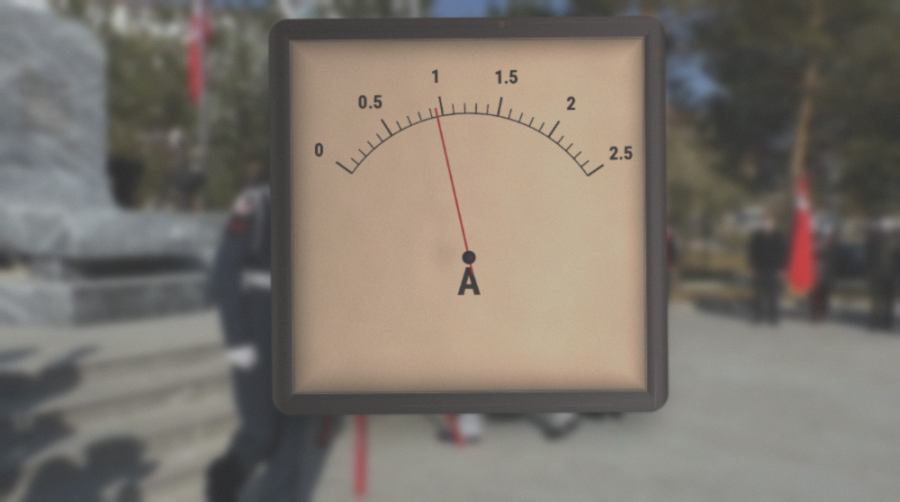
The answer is **0.95** A
